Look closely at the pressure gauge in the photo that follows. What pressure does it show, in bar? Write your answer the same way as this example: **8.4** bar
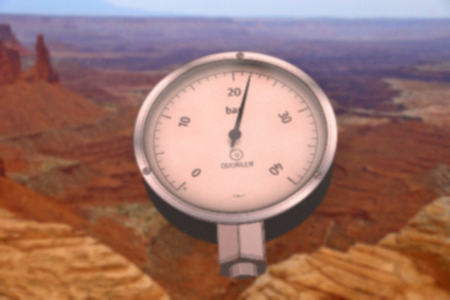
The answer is **22** bar
